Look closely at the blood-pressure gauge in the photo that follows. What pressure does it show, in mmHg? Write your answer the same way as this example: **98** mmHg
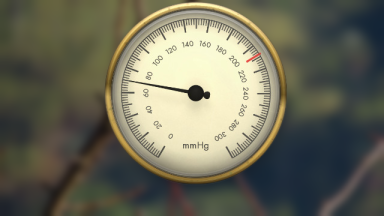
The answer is **70** mmHg
